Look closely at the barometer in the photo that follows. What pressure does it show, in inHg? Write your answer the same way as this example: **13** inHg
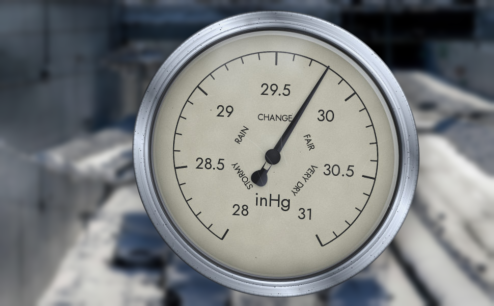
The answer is **29.8** inHg
